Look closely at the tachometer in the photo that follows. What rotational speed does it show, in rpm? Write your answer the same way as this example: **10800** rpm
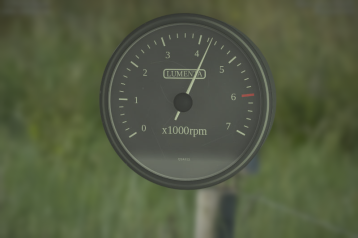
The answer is **4300** rpm
